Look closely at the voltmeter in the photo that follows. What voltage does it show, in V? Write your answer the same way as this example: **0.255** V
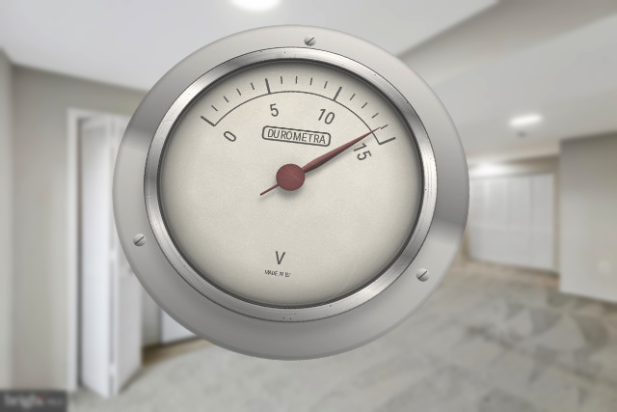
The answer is **14** V
